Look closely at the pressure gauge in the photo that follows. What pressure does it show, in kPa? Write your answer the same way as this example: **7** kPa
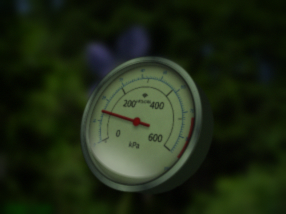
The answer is **100** kPa
